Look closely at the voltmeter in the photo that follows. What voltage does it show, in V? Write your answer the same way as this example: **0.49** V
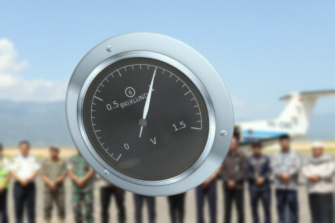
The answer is **1** V
